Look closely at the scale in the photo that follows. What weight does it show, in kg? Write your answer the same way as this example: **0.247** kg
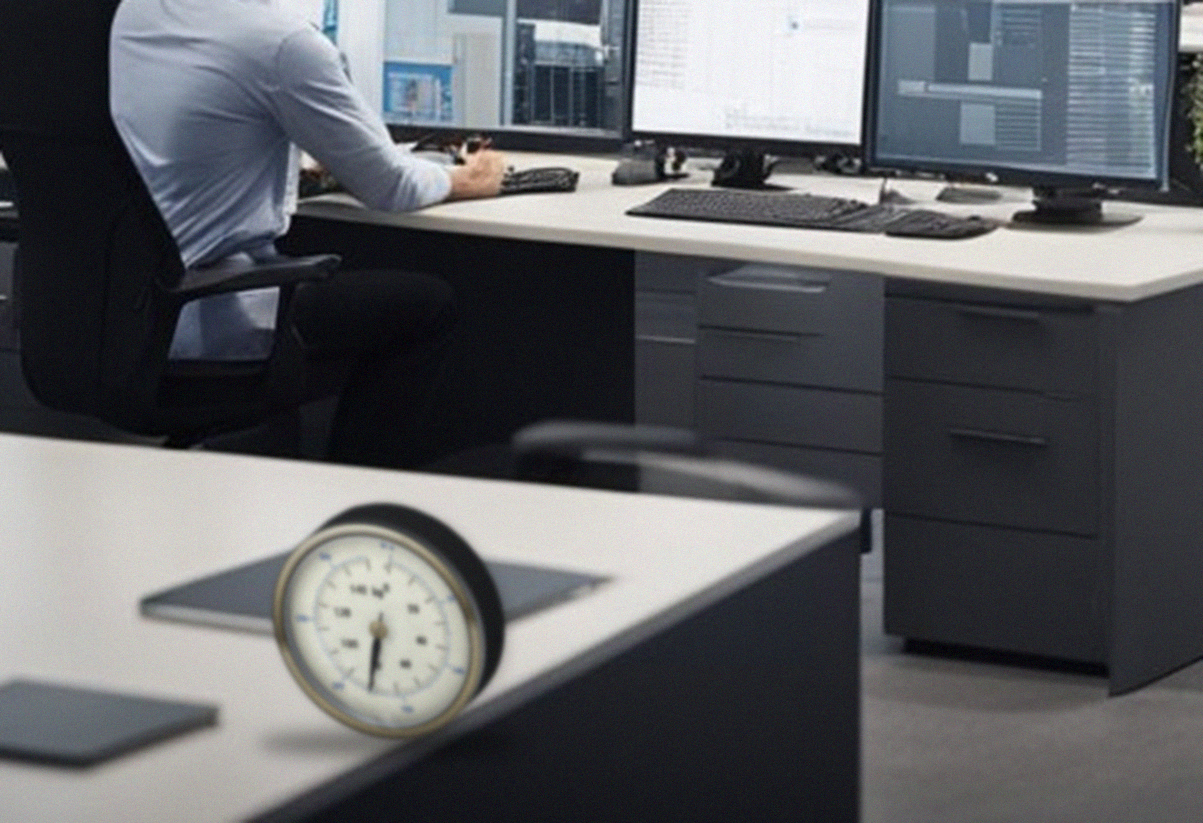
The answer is **80** kg
